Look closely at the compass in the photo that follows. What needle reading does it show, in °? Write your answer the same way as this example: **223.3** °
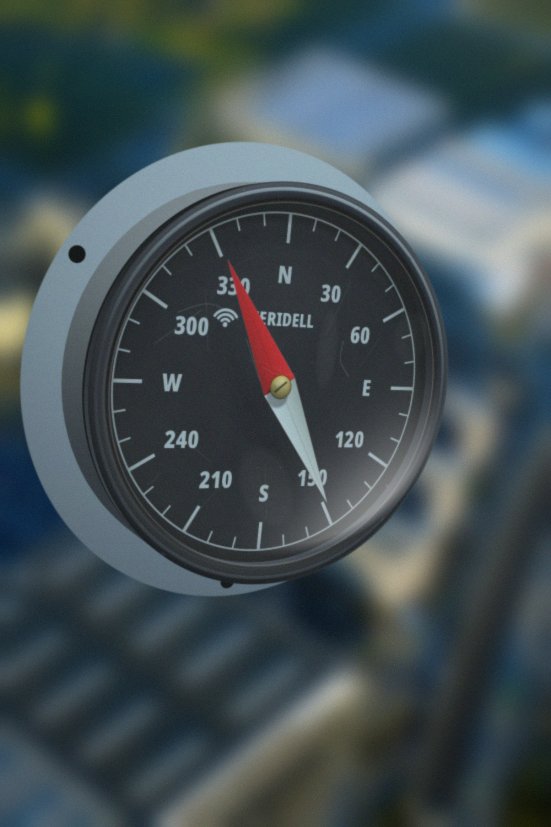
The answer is **330** °
